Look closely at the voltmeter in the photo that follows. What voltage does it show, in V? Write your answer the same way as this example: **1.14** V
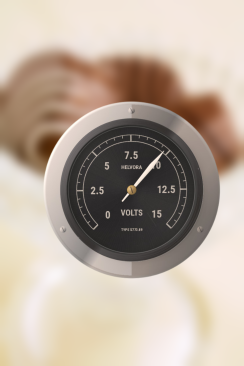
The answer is **9.75** V
